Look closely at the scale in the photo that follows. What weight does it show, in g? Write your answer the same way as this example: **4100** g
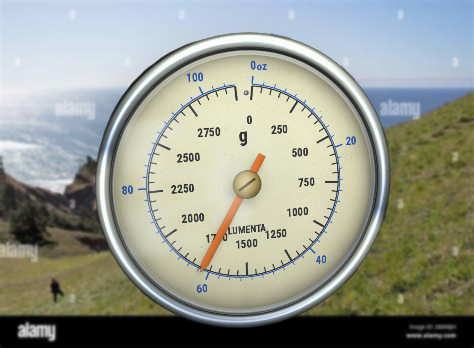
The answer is **1750** g
